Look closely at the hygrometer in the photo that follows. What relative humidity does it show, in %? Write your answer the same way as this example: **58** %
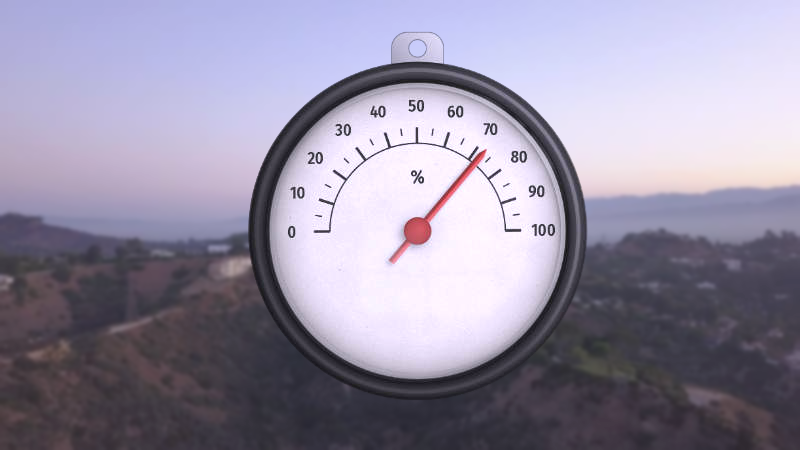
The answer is **72.5** %
